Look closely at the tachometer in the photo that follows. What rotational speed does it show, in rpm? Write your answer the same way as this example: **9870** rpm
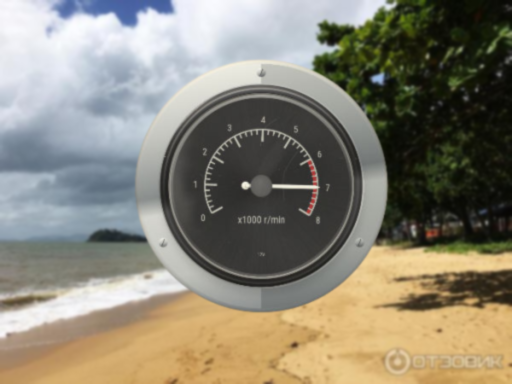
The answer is **7000** rpm
